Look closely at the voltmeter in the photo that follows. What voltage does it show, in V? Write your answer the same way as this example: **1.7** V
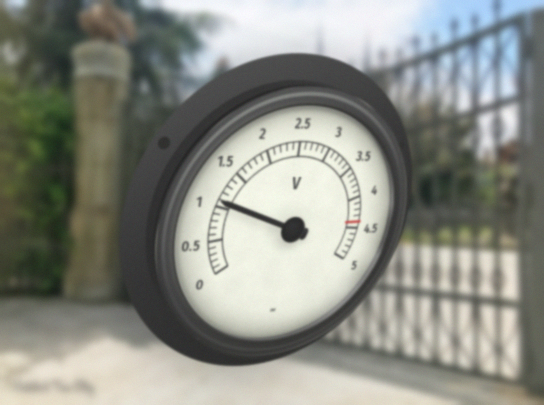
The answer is **1.1** V
